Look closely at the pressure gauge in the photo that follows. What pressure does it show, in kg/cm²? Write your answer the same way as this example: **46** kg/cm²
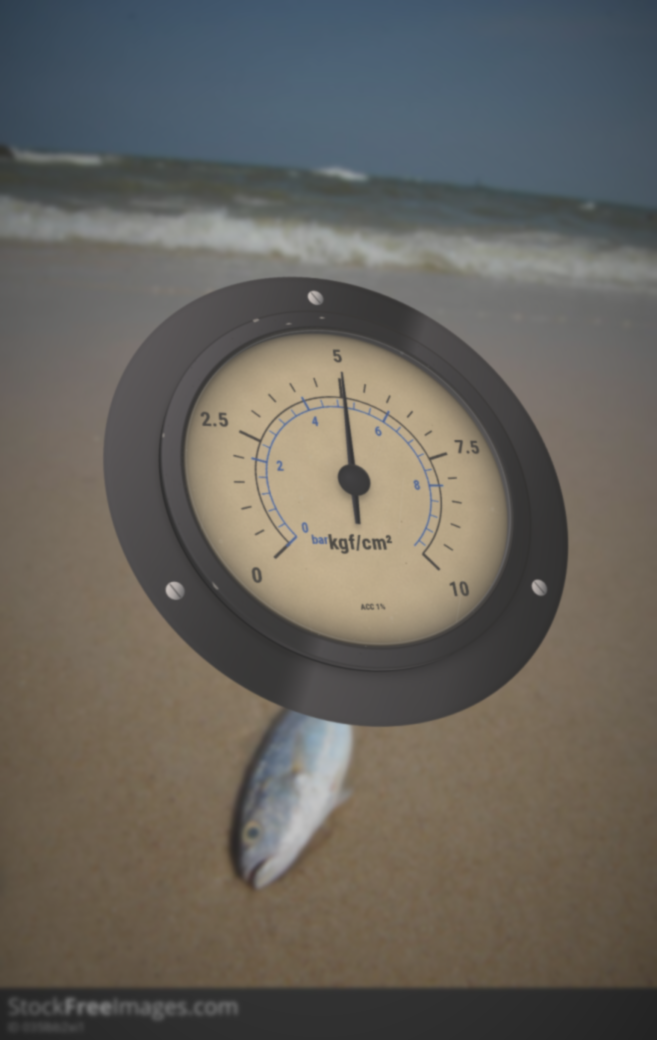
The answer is **5** kg/cm²
